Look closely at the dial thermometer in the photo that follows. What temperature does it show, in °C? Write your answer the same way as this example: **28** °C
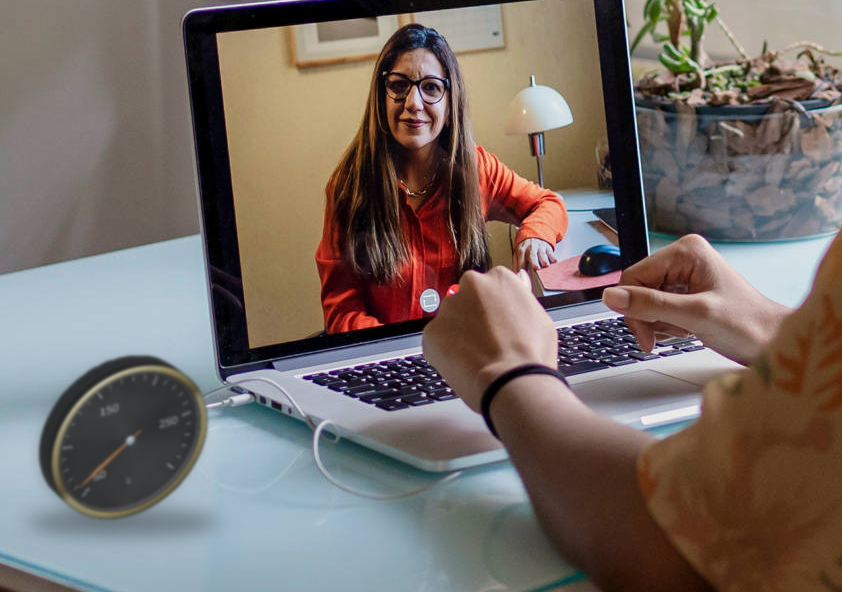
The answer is **60** °C
